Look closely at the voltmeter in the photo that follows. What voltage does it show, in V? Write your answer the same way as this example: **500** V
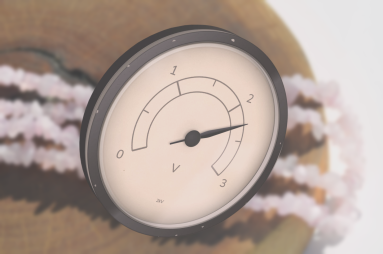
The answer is **2.25** V
